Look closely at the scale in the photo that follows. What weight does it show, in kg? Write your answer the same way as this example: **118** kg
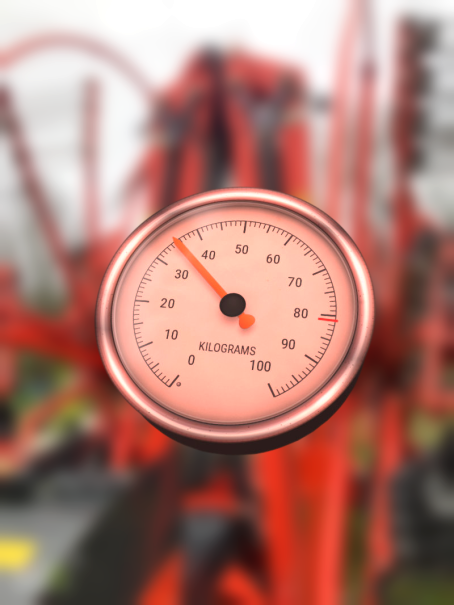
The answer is **35** kg
